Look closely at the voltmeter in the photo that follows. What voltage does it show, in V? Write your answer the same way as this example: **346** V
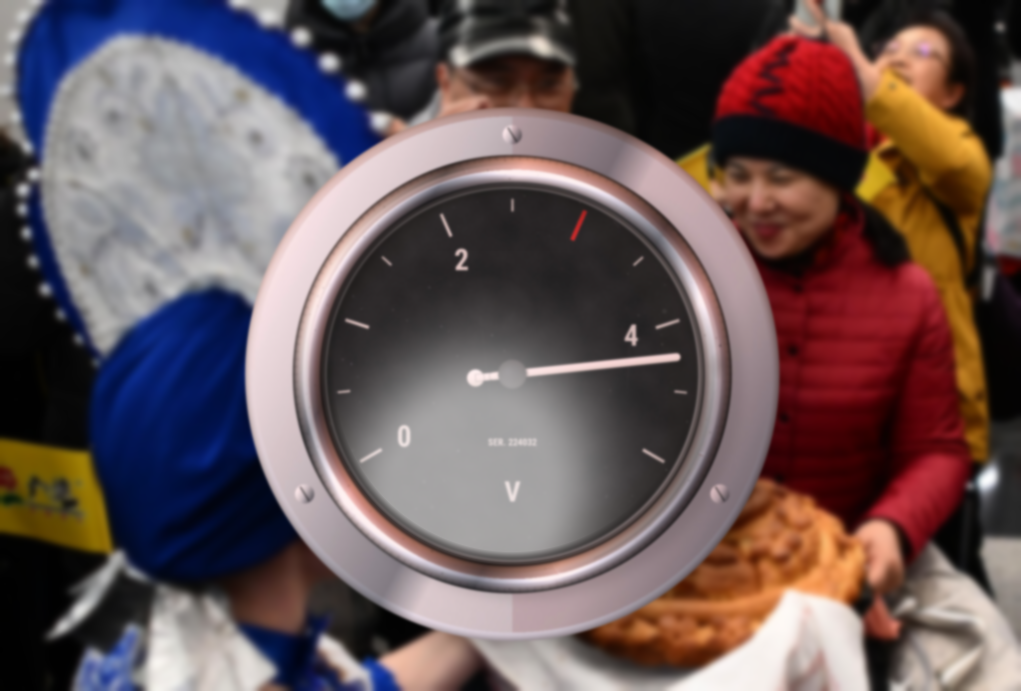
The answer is **4.25** V
